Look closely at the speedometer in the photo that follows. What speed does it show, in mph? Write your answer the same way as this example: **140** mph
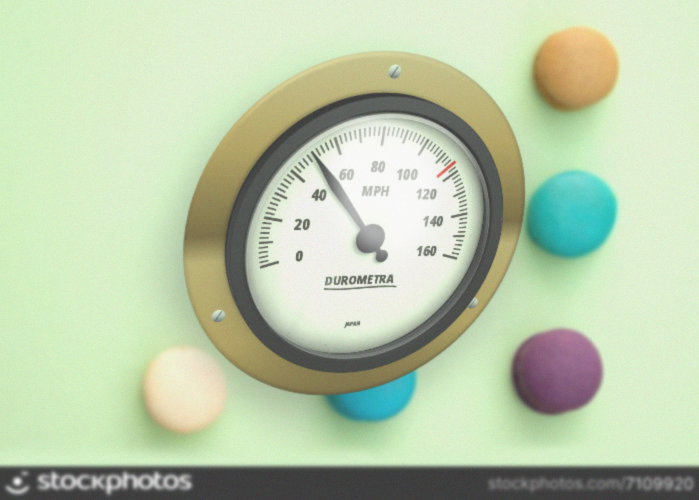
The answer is **50** mph
